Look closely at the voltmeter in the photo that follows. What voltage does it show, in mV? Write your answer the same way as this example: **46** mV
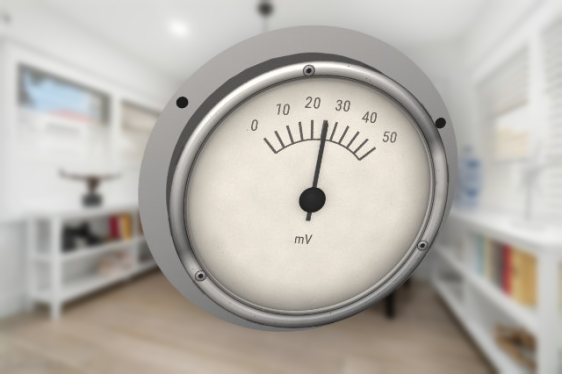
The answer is **25** mV
